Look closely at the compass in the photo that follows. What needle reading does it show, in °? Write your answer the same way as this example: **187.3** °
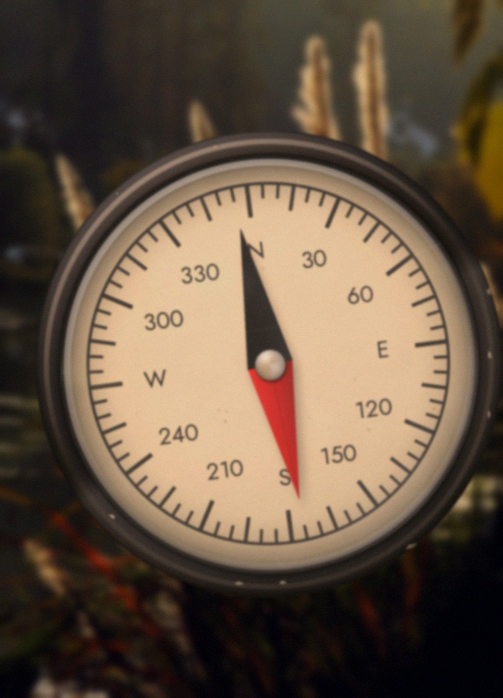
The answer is **175** °
